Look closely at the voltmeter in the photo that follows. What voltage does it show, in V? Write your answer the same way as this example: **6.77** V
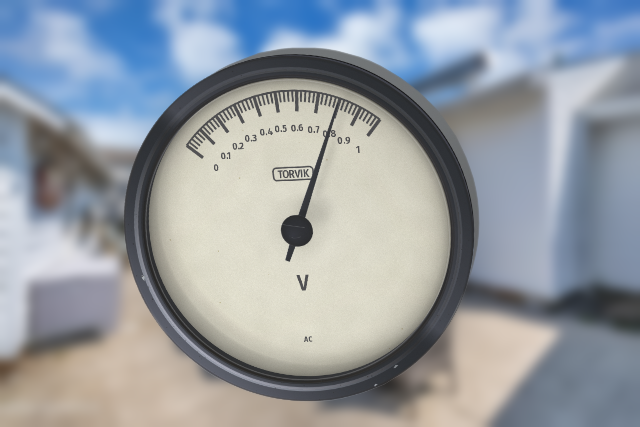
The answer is **0.8** V
